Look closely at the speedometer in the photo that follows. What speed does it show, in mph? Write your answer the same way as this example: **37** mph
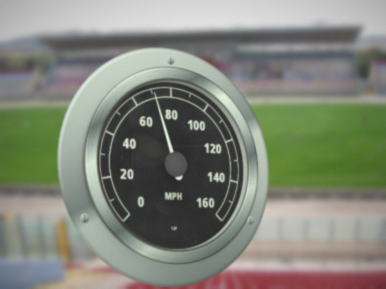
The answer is **70** mph
